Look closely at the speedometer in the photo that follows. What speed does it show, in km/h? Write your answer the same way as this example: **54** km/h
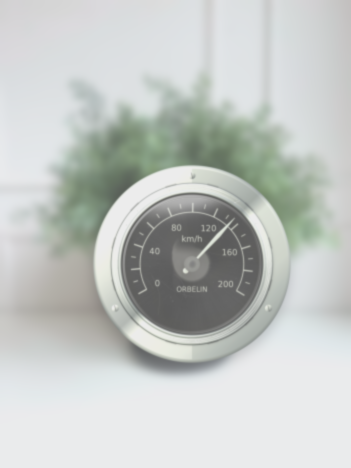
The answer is **135** km/h
